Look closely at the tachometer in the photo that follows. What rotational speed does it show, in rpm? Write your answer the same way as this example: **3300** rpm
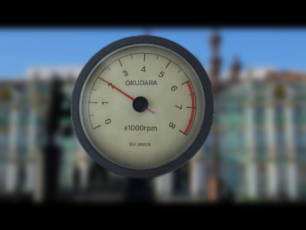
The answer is **2000** rpm
